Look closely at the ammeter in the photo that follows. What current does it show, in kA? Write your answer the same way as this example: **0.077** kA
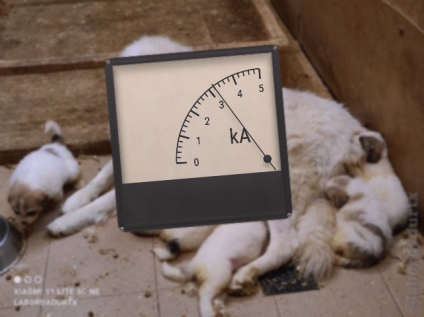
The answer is **3.2** kA
